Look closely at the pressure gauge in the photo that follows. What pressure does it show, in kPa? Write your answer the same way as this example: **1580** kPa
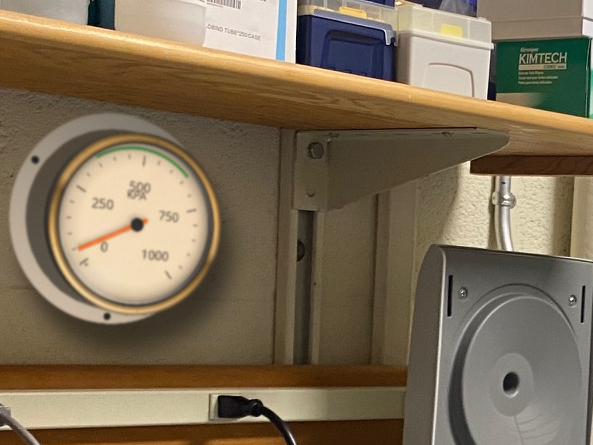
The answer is **50** kPa
